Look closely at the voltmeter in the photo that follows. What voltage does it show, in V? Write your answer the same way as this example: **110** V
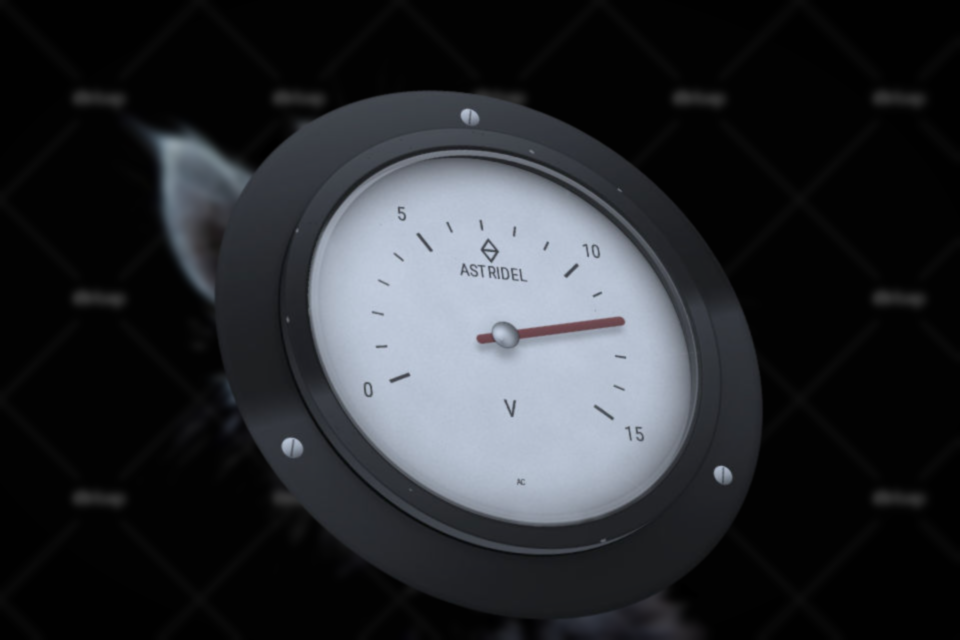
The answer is **12** V
